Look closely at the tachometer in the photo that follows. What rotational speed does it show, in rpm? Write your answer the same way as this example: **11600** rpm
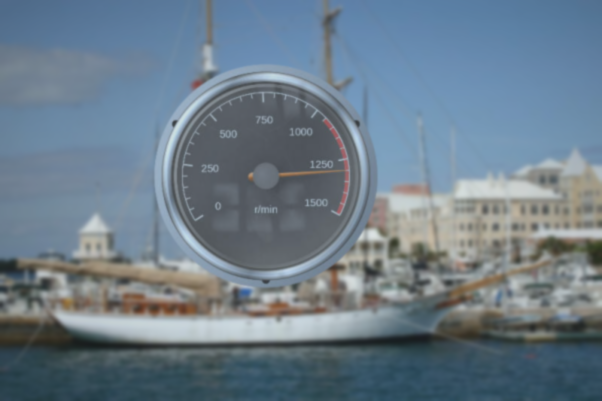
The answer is **1300** rpm
